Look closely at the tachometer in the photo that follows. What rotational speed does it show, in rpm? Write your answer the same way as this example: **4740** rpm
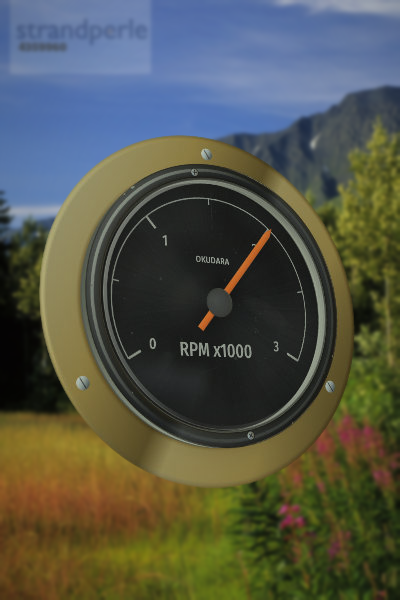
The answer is **2000** rpm
